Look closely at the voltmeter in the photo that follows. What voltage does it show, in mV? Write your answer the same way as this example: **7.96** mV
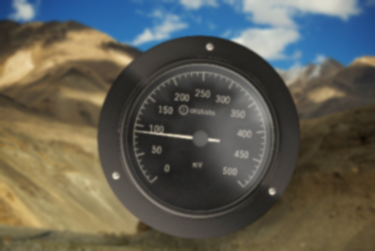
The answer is **90** mV
